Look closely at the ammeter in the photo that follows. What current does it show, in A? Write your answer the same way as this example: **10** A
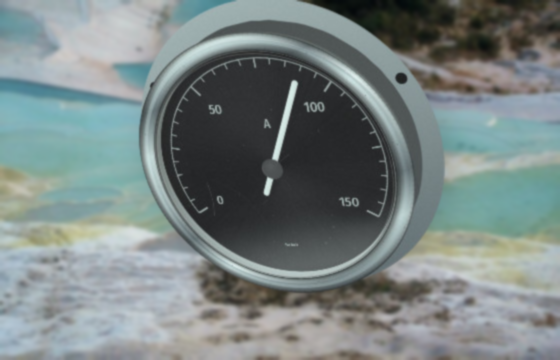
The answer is **90** A
